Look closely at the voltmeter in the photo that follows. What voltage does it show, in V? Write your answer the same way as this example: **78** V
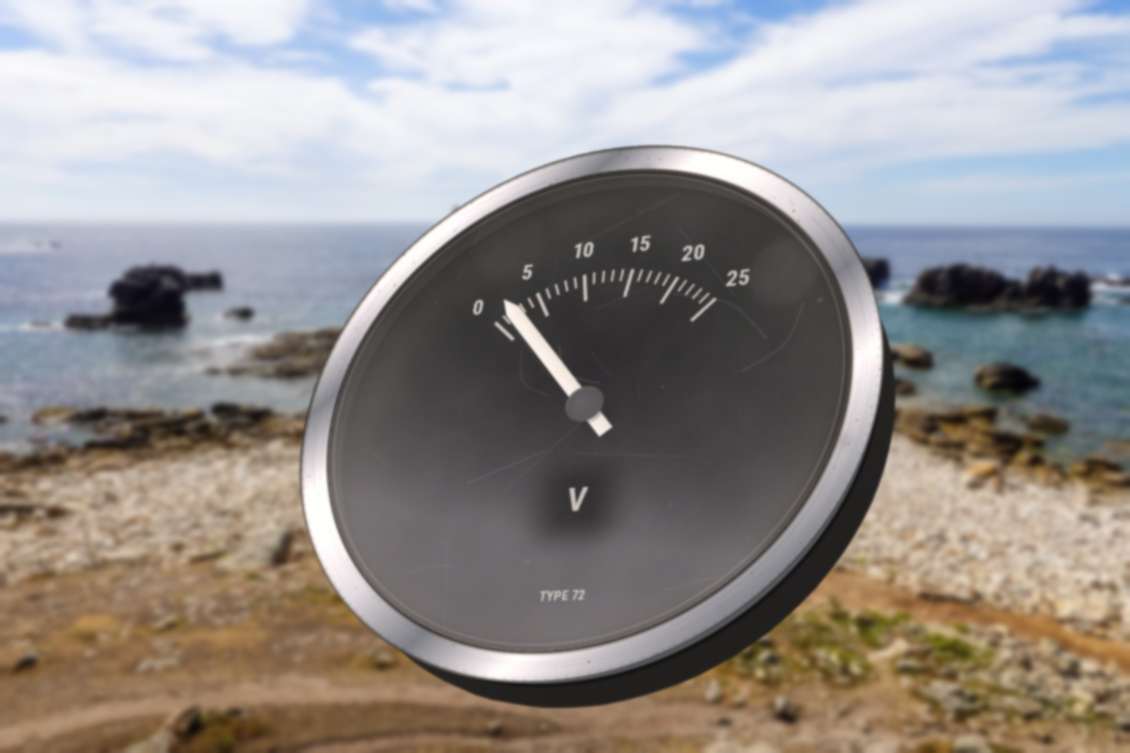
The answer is **2** V
